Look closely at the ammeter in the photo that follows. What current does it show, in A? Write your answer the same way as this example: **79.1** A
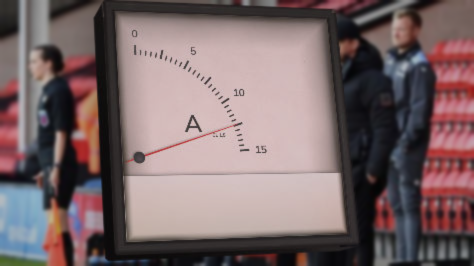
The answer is **12.5** A
